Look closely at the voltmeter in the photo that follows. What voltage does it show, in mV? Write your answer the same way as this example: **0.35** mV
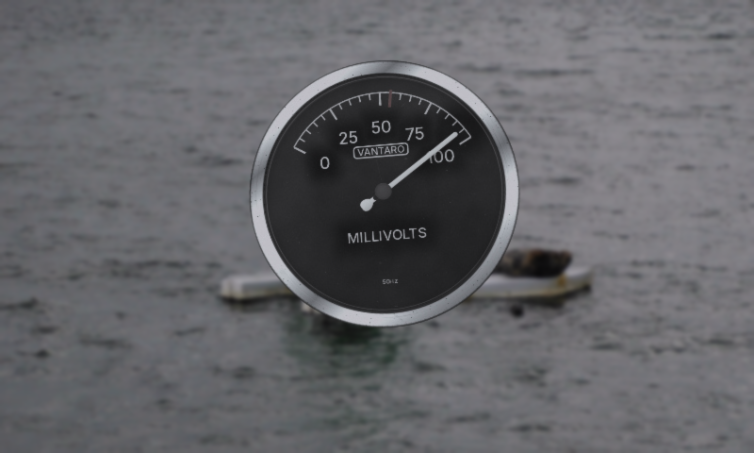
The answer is **95** mV
